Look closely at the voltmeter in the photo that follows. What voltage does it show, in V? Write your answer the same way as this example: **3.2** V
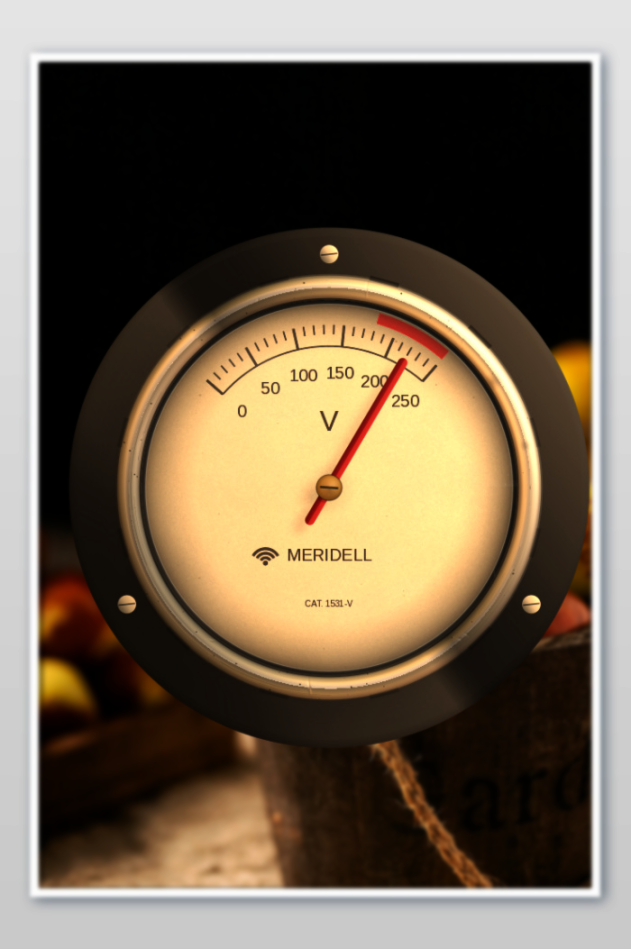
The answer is **220** V
